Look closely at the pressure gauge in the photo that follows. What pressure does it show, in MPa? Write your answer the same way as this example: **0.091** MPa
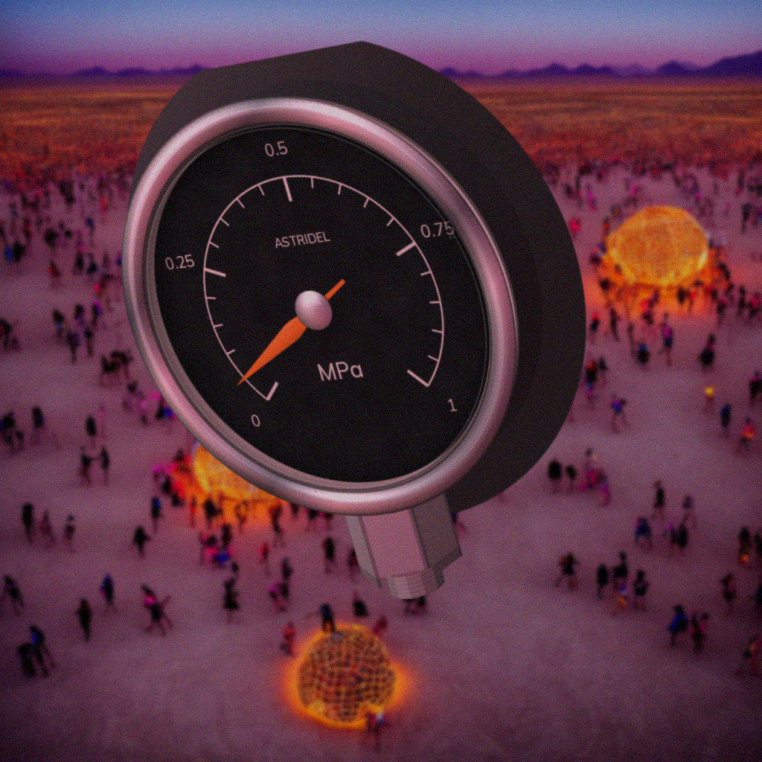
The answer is **0.05** MPa
